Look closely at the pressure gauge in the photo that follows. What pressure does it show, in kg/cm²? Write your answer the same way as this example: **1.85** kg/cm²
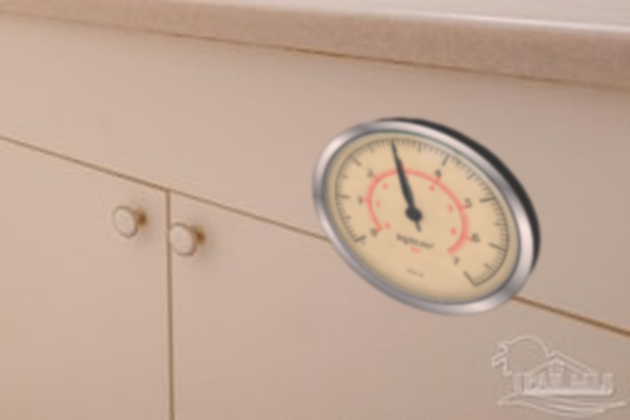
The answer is **3** kg/cm²
